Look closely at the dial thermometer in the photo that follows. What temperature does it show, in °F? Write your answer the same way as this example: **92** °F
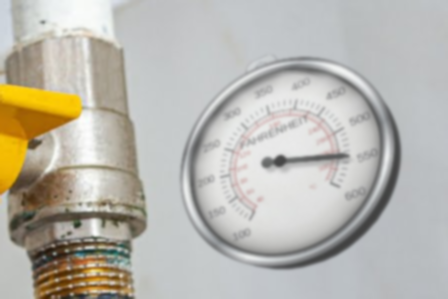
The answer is **550** °F
